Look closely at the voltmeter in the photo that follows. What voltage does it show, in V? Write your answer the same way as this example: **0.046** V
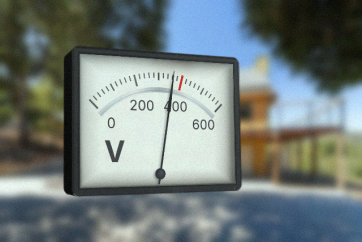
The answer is **360** V
